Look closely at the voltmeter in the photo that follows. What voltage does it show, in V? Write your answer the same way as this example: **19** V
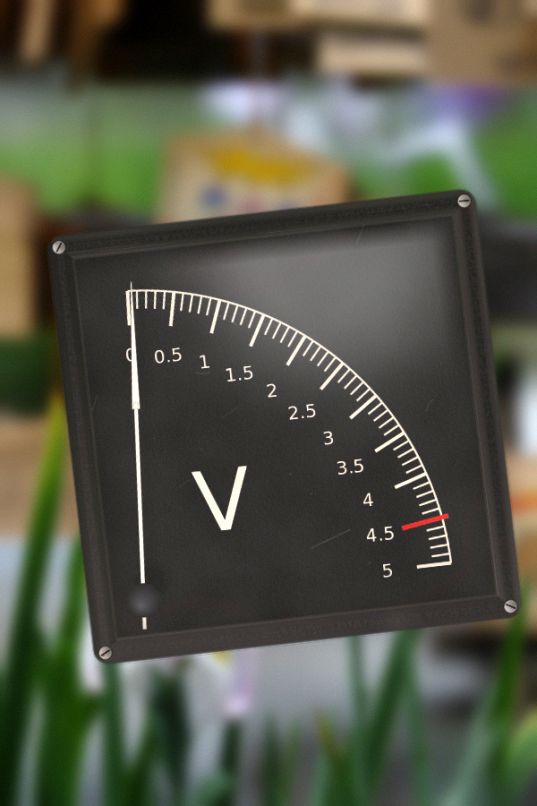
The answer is **0.05** V
